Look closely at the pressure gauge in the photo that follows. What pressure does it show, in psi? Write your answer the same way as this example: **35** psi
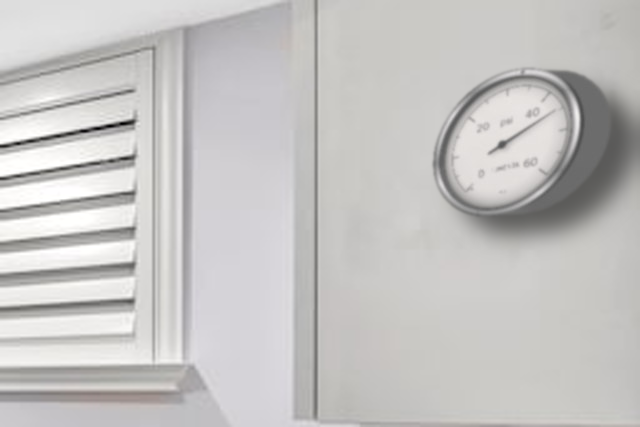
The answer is **45** psi
